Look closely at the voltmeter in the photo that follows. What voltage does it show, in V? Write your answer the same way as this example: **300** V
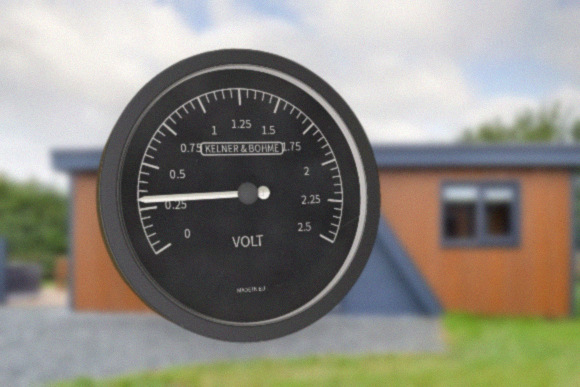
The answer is **0.3** V
